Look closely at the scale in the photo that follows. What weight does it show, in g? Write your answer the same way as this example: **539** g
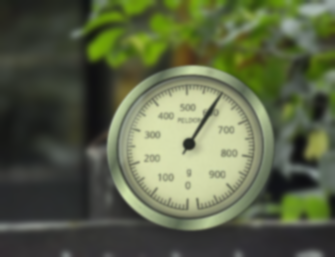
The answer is **600** g
